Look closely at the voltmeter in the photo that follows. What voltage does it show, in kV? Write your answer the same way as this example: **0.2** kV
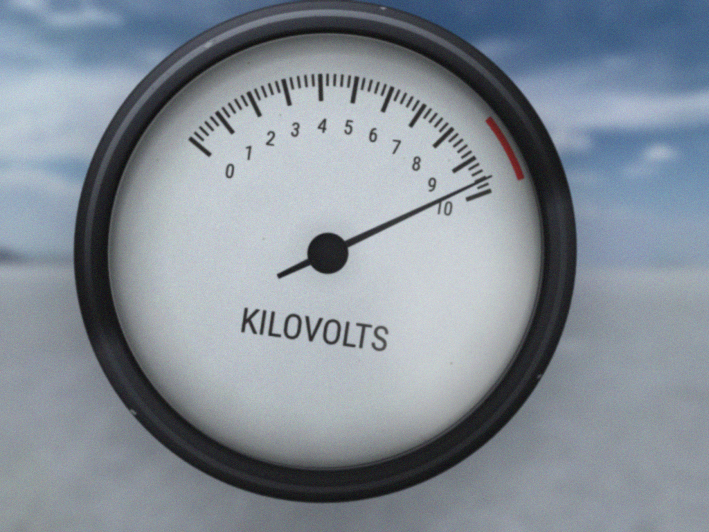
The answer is **9.6** kV
